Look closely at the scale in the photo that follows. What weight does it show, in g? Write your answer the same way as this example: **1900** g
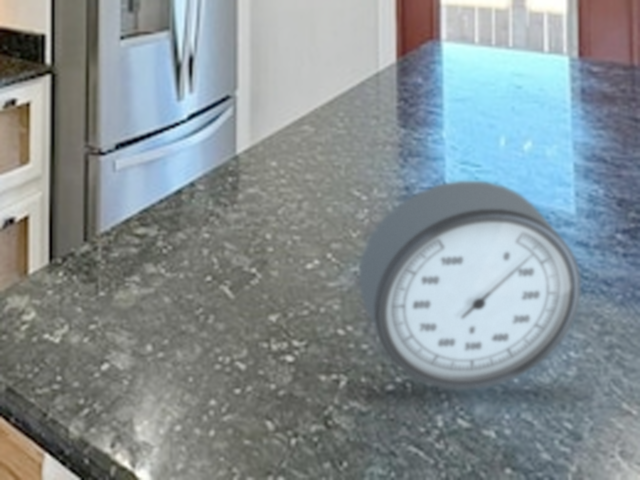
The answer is **50** g
